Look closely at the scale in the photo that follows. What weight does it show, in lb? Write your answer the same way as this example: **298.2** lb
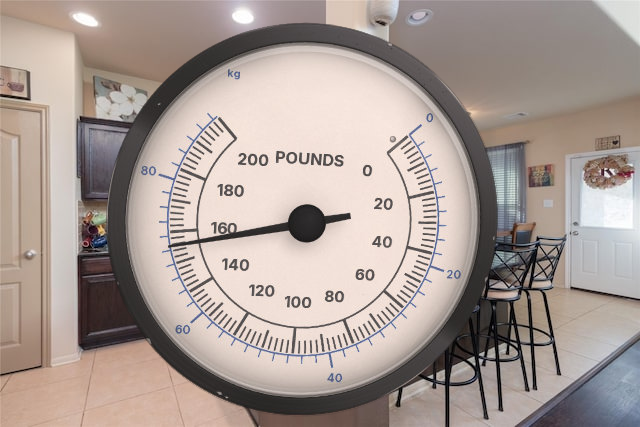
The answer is **156** lb
